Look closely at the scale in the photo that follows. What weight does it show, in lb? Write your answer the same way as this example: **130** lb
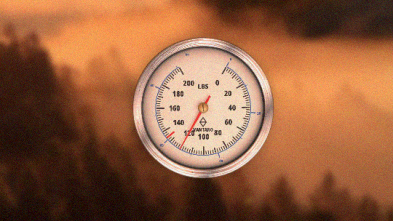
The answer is **120** lb
